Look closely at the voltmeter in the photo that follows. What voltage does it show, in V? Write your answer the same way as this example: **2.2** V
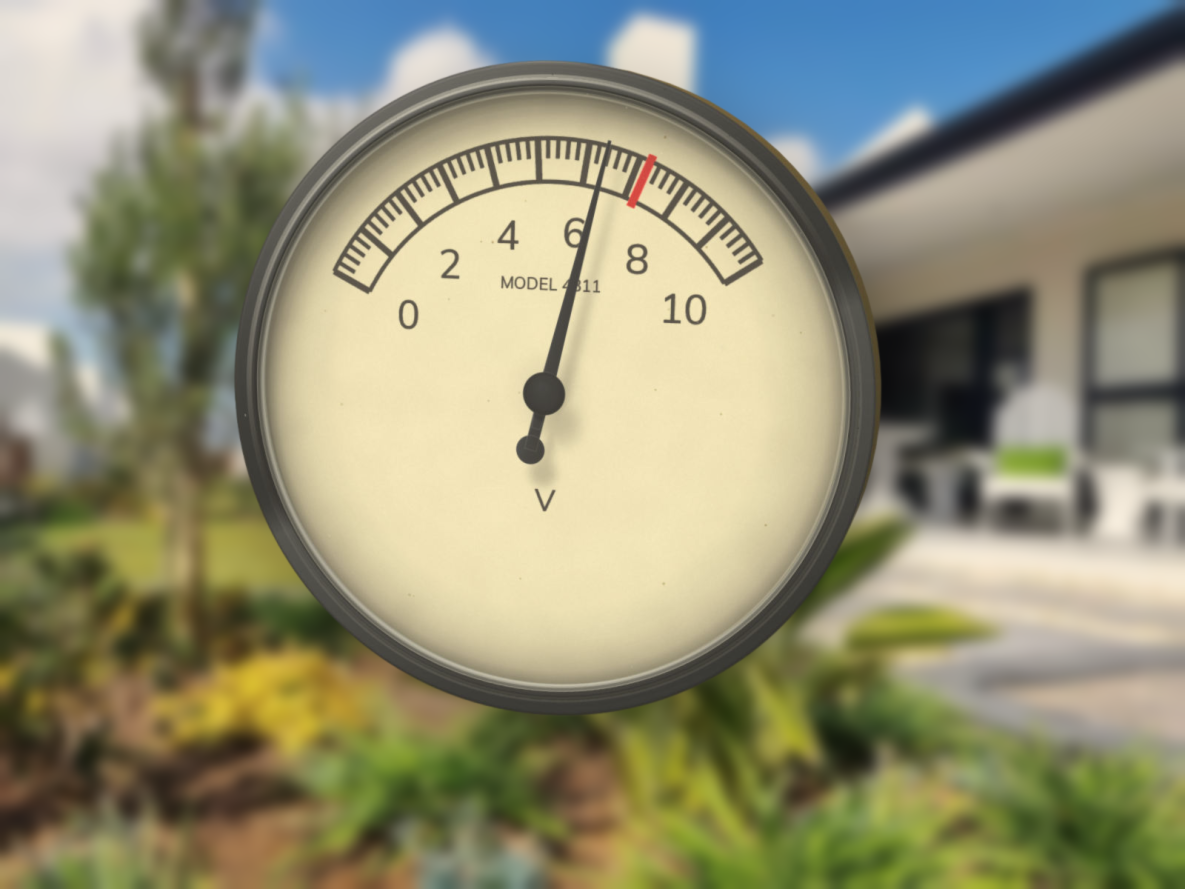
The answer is **6.4** V
